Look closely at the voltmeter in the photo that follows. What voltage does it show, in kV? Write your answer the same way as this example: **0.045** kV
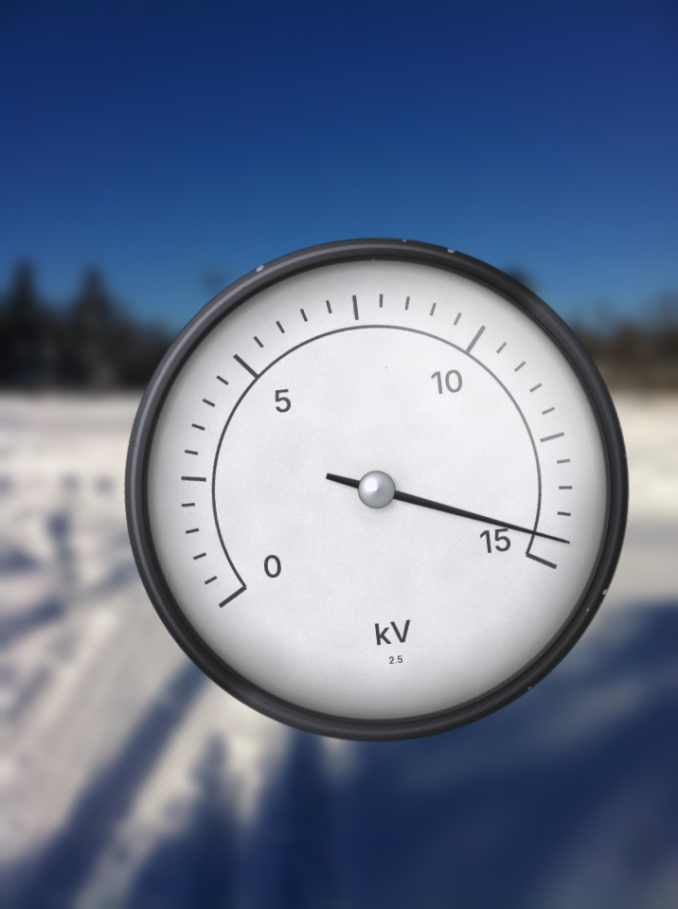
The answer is **14.5** kV
